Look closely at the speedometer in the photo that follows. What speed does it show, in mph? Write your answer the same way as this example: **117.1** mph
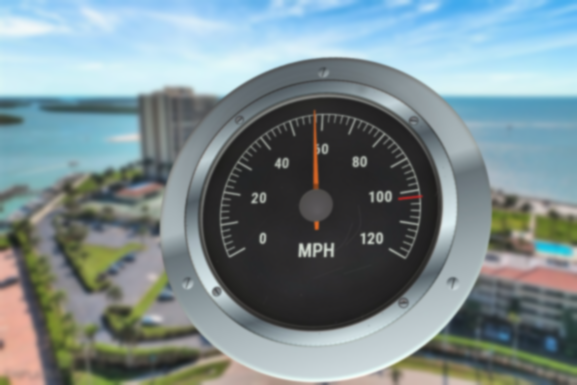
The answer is **58** mph
